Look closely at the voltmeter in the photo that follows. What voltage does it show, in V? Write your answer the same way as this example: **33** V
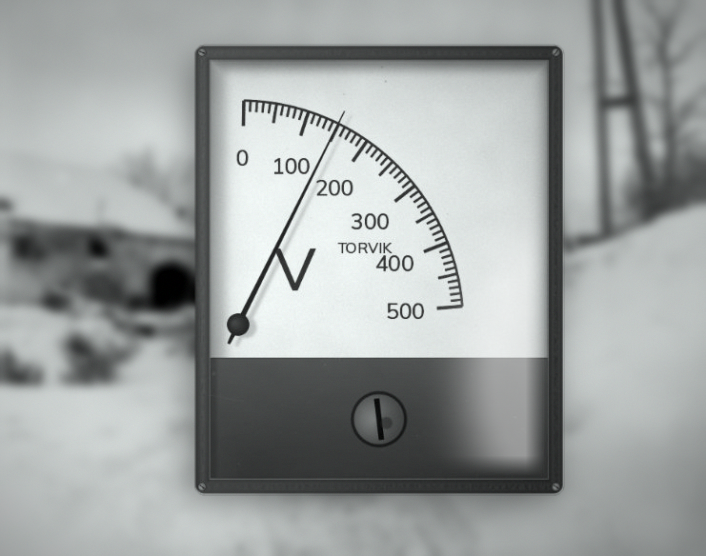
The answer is **150** V
